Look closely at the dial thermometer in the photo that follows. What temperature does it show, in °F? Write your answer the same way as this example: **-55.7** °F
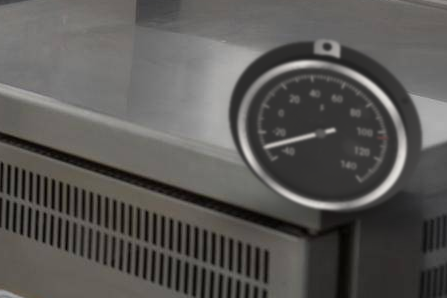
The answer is **-30** °F
